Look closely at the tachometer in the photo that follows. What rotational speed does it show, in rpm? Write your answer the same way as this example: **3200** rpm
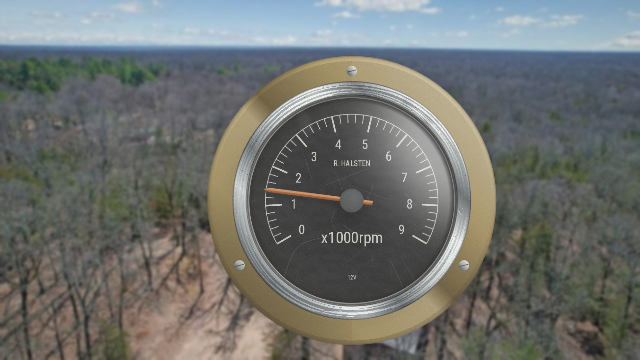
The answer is **1400** rpm
